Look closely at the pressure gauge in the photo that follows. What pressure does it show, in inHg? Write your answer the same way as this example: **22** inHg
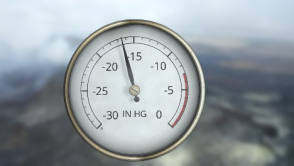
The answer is **-16.5** inHg
